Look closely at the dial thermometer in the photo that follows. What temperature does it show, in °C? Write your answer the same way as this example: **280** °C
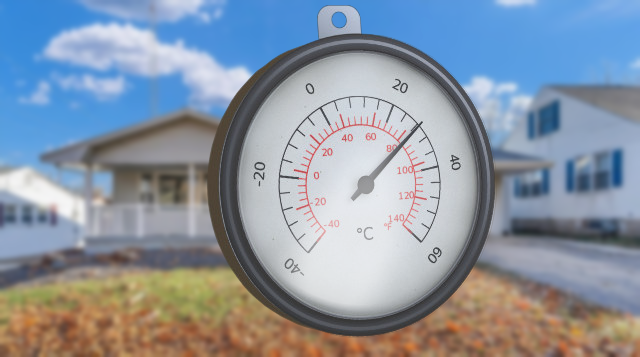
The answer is **28** °C
